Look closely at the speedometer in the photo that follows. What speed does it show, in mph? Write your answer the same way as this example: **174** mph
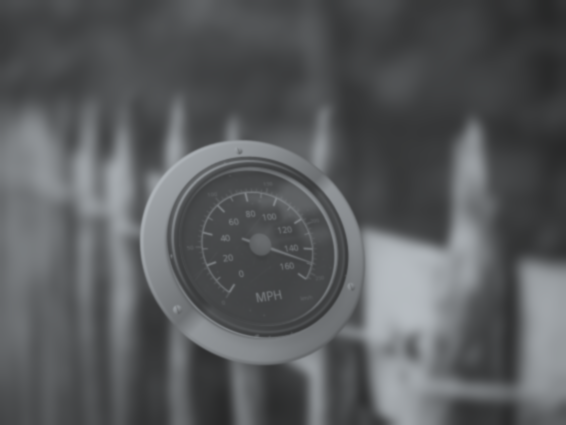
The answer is **150** mph
